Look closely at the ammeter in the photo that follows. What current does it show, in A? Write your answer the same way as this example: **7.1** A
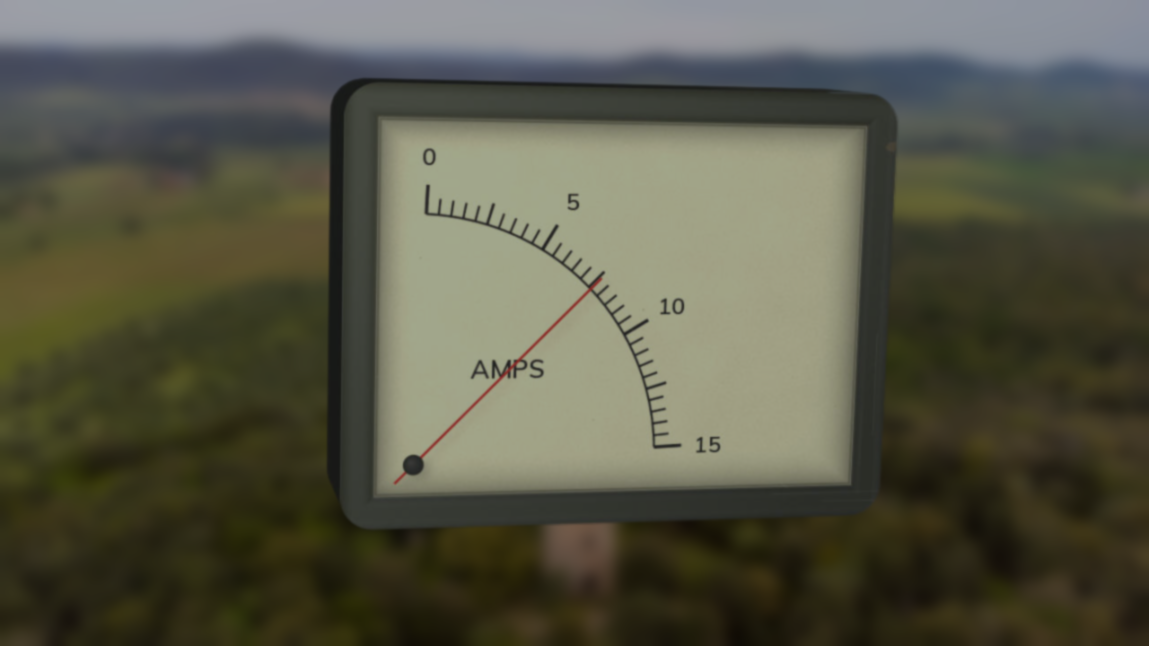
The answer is **7.5** A
